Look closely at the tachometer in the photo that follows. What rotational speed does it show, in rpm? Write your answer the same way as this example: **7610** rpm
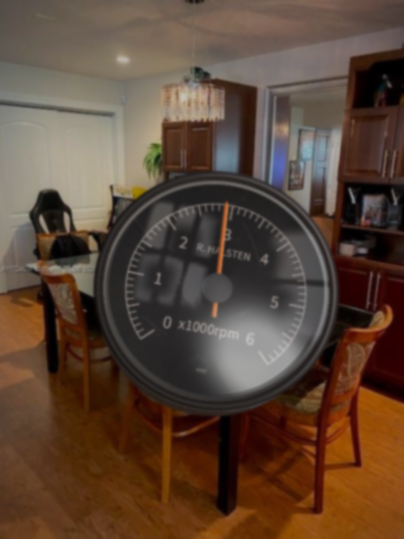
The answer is **2900** rpm
